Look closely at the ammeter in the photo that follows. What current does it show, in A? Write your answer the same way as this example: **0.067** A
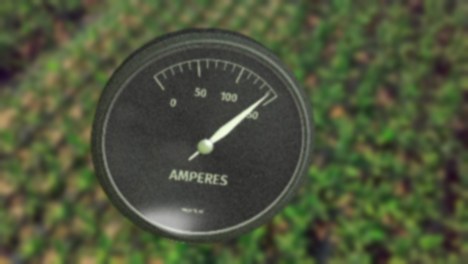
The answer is **140** A
